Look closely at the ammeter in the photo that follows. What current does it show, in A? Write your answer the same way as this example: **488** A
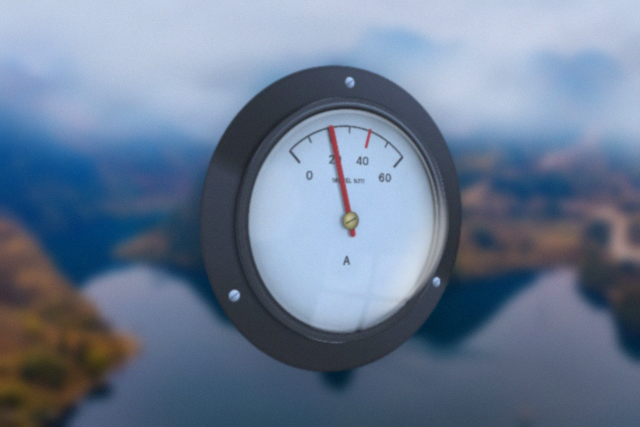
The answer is **20** A
